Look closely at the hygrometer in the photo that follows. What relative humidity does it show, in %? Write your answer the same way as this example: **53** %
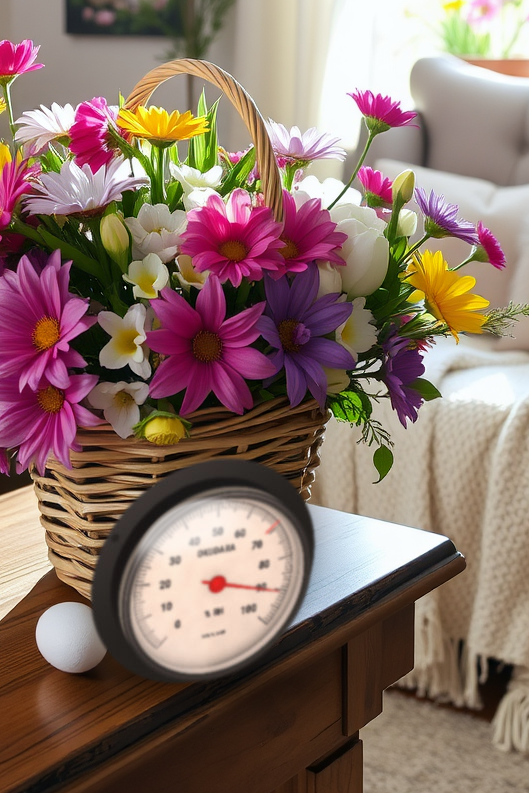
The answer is **90** %
